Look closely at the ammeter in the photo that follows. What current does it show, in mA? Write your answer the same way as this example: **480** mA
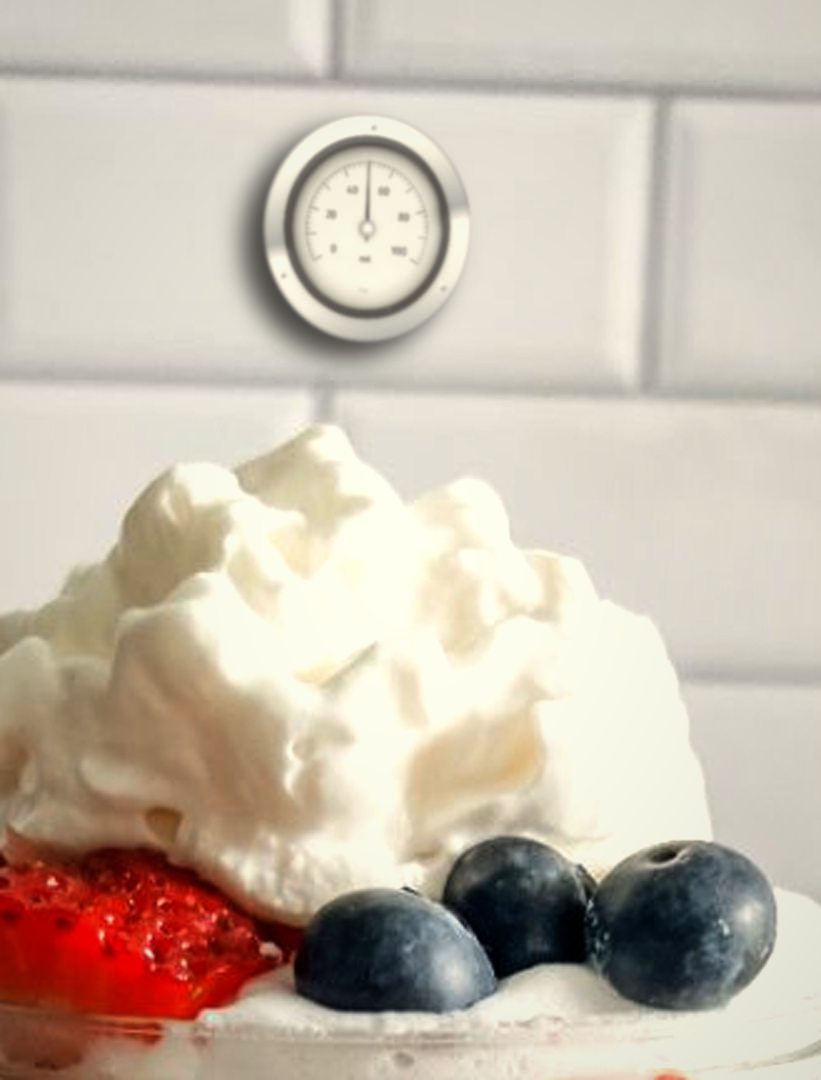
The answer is **50** mA
